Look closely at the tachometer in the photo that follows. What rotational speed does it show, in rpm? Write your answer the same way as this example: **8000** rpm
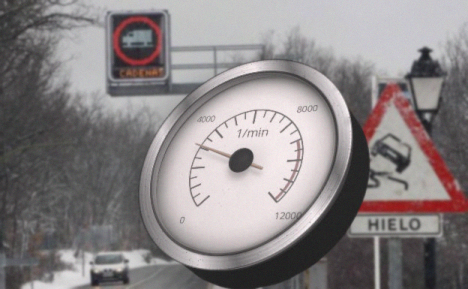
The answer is **3000** rpm
